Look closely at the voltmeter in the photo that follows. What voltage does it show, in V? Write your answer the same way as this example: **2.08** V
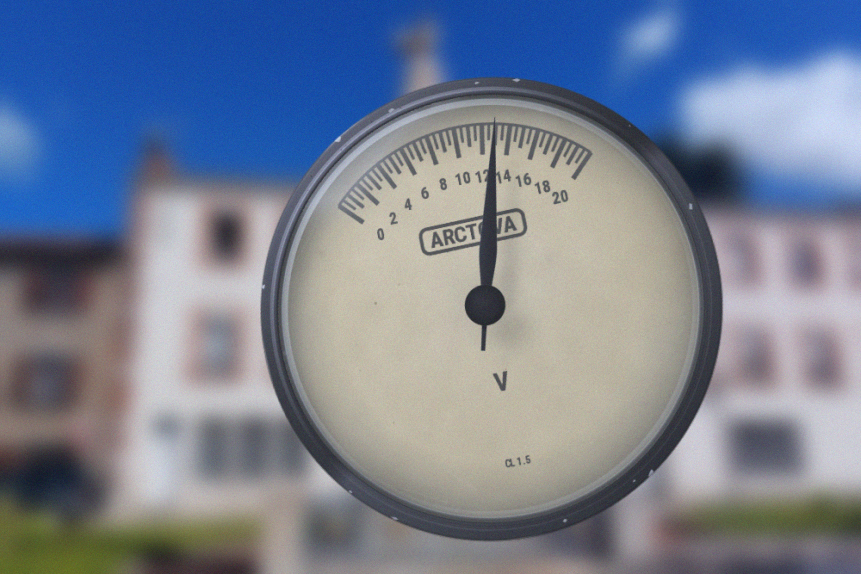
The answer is **13** V
